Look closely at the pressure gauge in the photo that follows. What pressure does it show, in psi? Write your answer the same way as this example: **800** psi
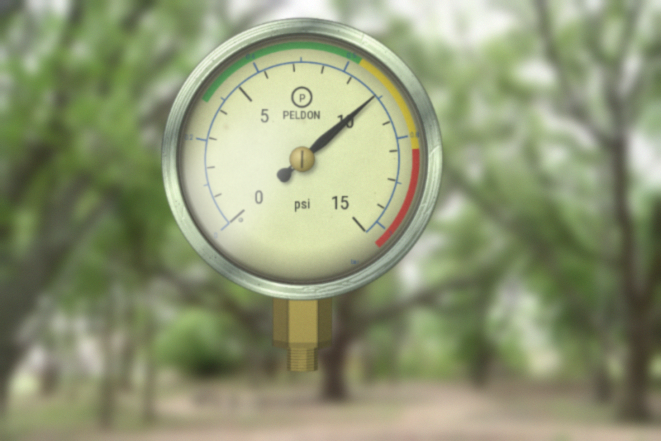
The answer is **10** psi
